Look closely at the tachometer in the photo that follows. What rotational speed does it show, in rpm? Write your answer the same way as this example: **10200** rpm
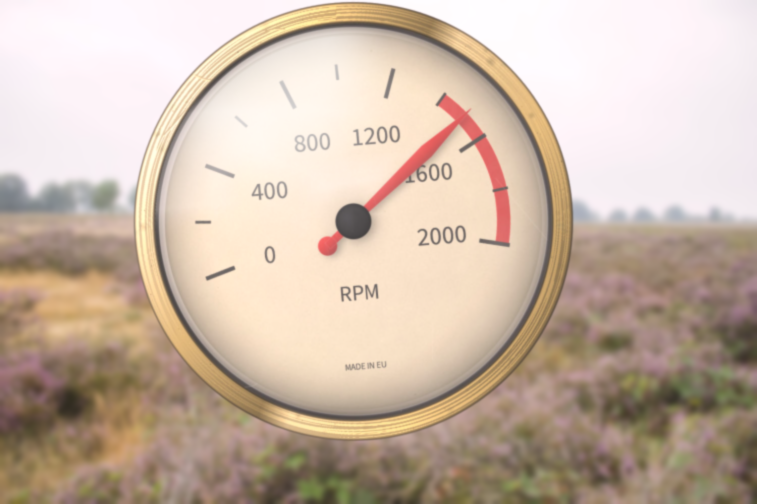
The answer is **1500** rpm
